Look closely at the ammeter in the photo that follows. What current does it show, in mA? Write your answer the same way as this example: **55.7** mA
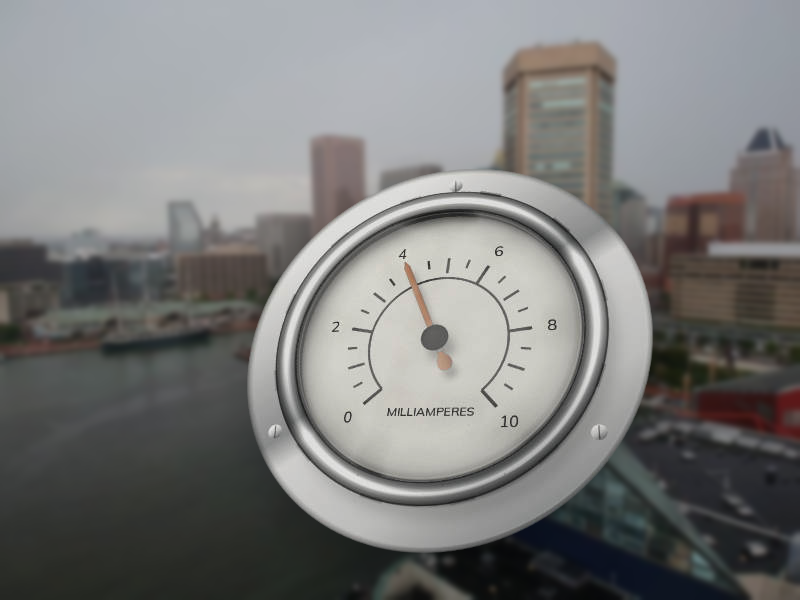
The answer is **4** mA
